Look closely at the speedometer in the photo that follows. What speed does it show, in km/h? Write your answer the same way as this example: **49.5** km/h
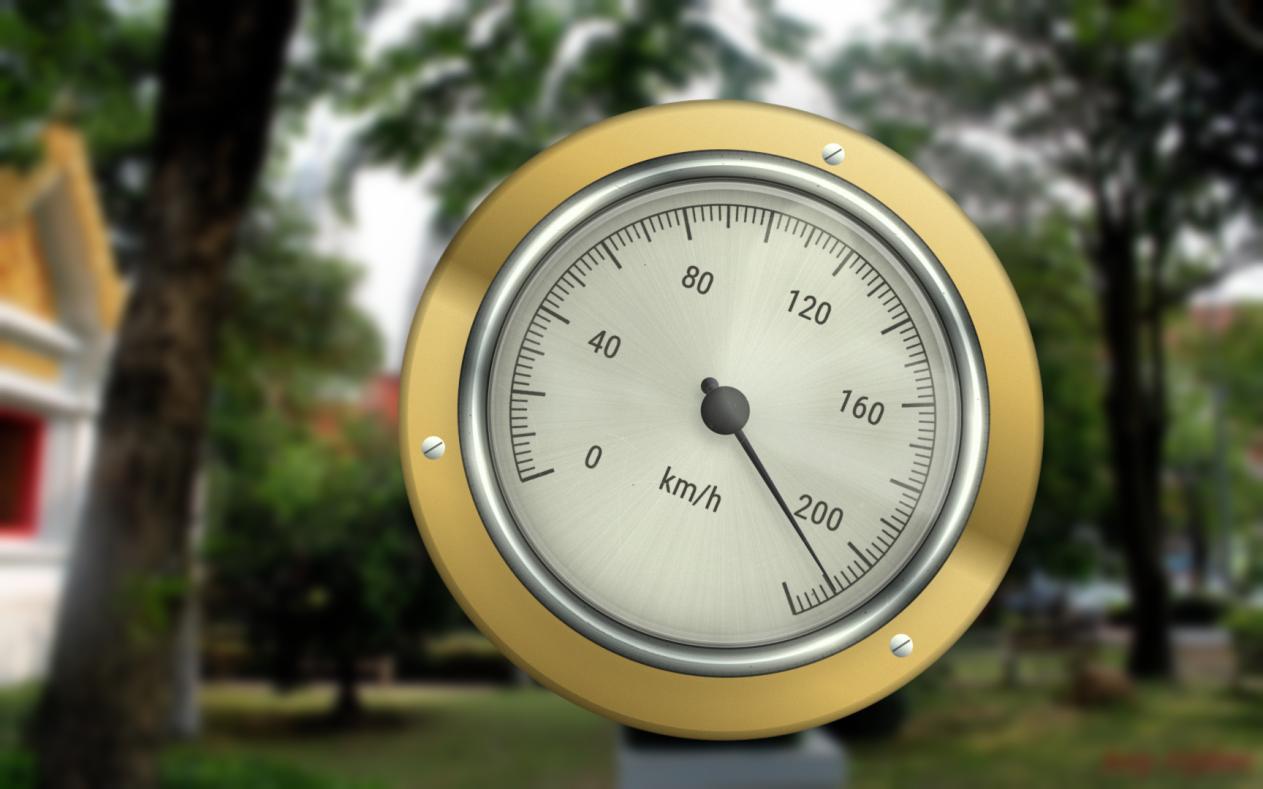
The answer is **210** km/h
